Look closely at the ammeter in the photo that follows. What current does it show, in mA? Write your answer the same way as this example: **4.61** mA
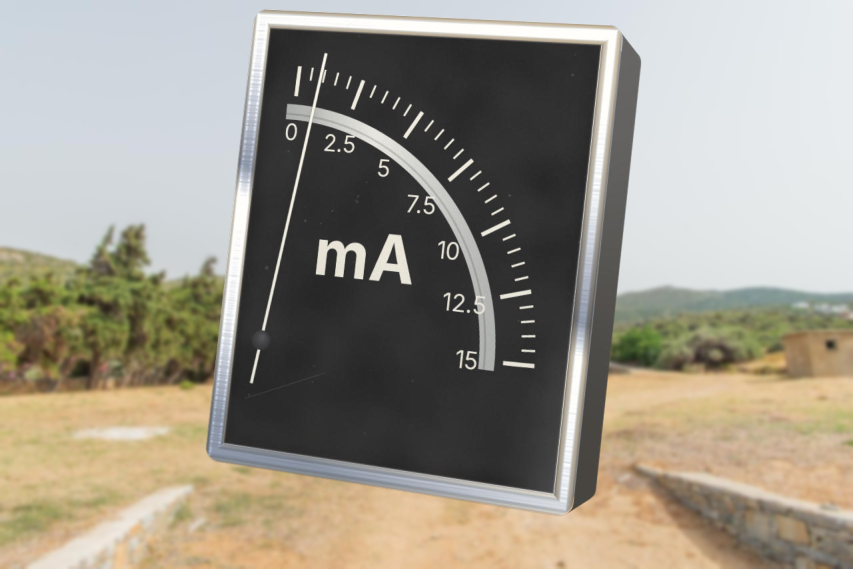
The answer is **1** mA
